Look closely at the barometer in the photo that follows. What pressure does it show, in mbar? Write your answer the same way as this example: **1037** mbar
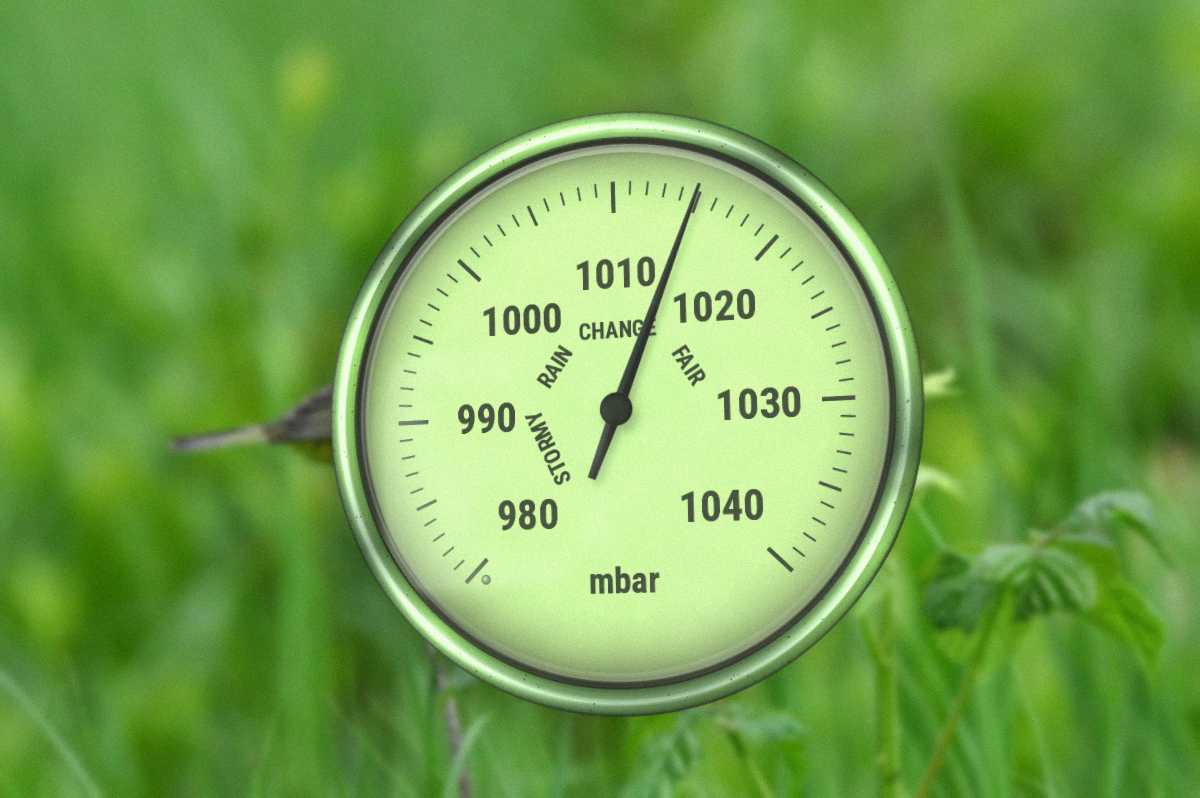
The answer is **1015** mbar
